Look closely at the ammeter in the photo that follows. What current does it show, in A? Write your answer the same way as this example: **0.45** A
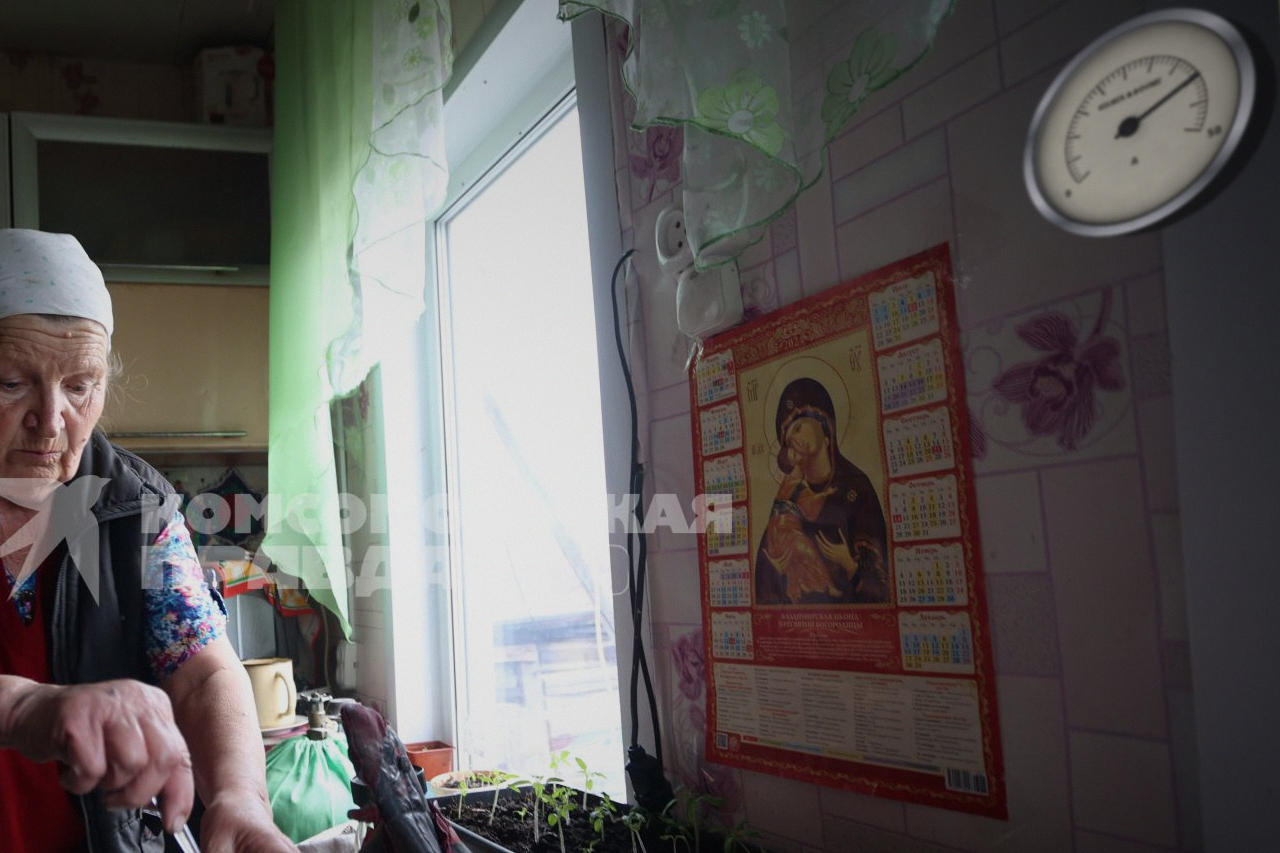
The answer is **40** A
